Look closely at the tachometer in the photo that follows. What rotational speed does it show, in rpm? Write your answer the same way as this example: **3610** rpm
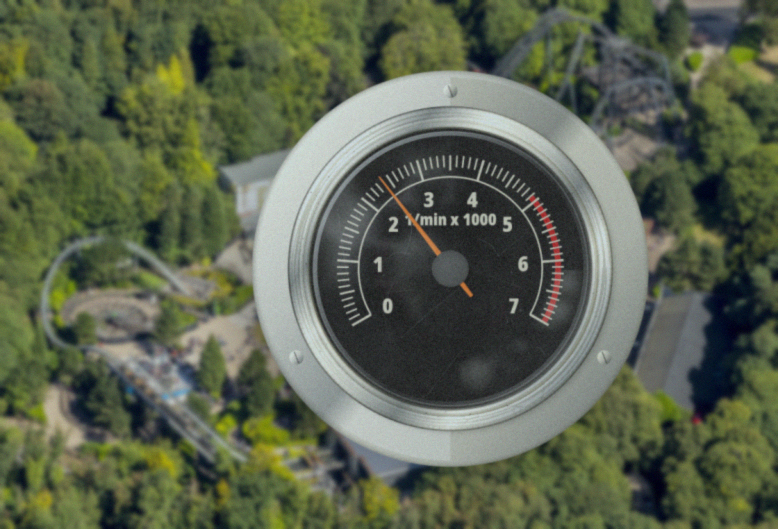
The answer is **2400** rpm
